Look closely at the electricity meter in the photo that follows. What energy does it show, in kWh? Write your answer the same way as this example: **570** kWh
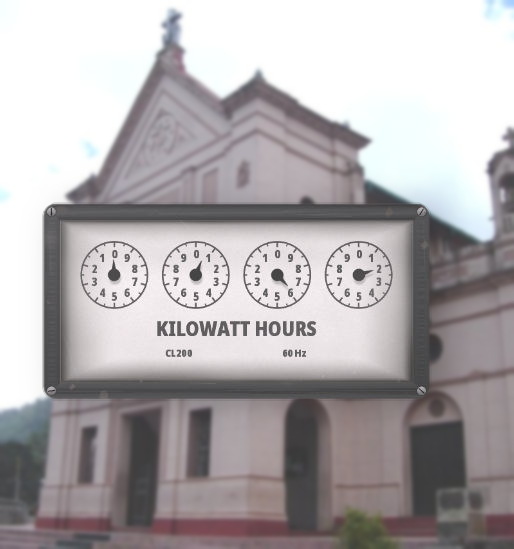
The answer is **62** kWh
